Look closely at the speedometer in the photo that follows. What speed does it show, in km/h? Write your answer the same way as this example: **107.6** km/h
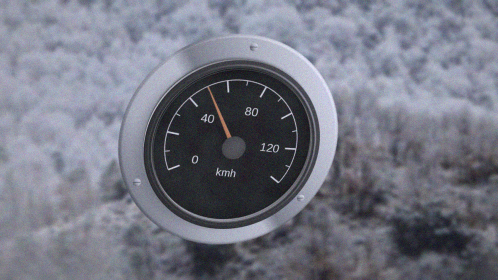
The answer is **50** km/h
